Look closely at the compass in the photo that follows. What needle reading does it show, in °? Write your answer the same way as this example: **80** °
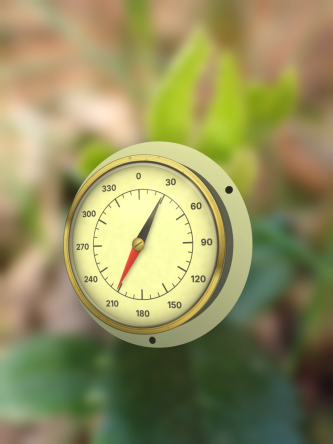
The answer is **210** °
